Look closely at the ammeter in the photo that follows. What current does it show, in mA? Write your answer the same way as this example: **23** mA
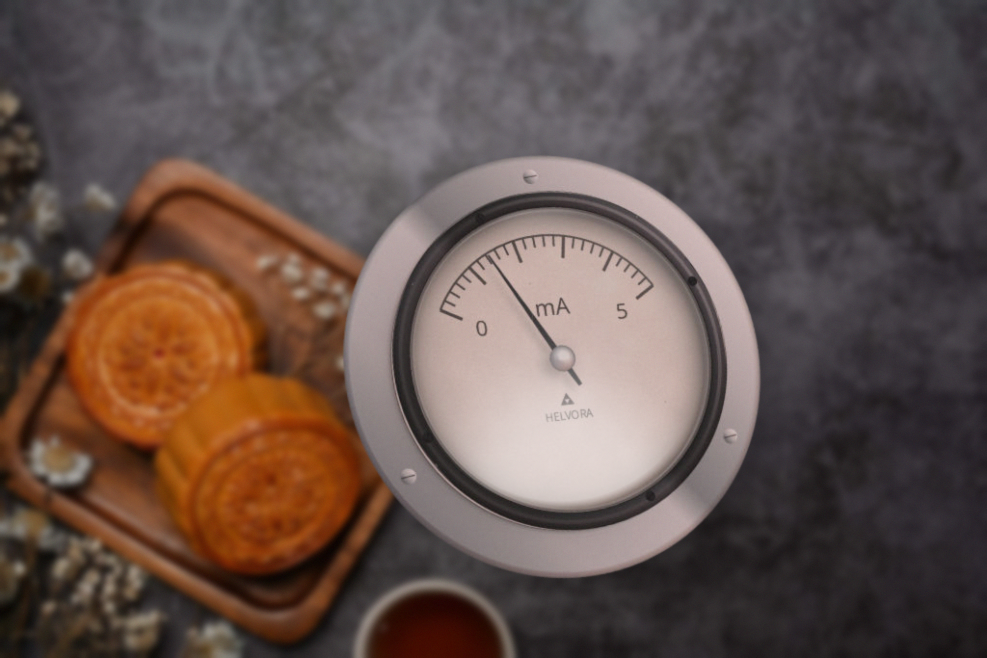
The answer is **1.4** mA
